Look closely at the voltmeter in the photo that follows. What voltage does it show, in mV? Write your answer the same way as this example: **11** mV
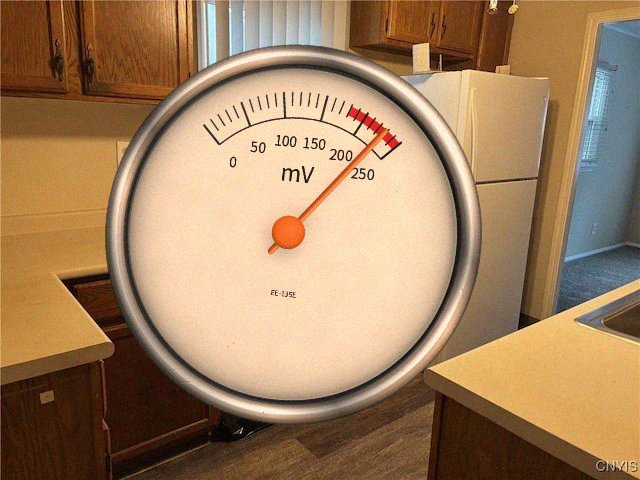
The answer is **230** mV
